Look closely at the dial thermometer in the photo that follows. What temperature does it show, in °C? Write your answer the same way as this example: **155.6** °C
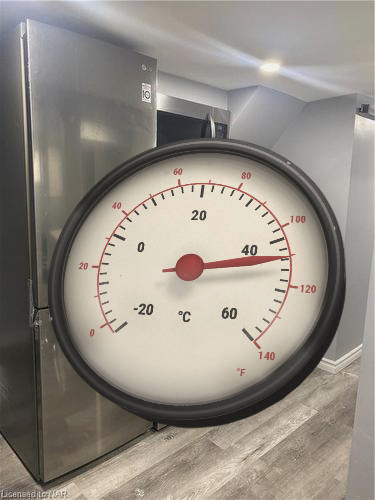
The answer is **44** °C
